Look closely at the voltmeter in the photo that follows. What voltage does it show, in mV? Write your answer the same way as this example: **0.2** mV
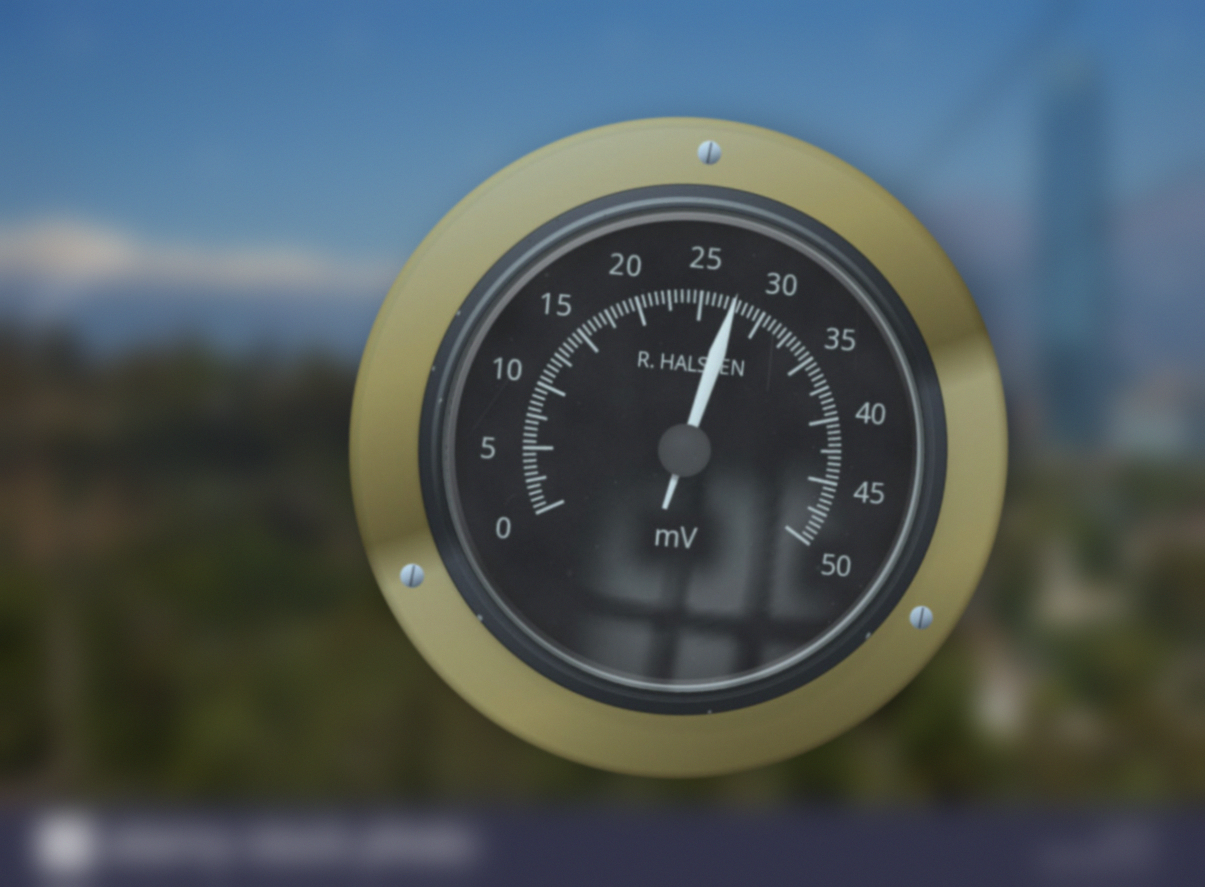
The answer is **27.5** mV
